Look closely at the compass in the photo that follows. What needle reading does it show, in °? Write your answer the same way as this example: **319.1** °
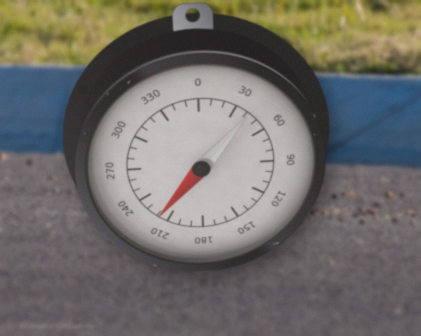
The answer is **220** °
